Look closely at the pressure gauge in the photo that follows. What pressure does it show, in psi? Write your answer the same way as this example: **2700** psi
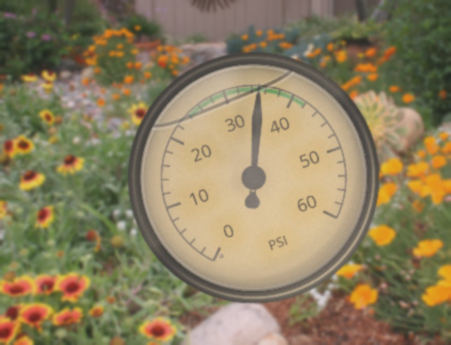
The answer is **35** psi
